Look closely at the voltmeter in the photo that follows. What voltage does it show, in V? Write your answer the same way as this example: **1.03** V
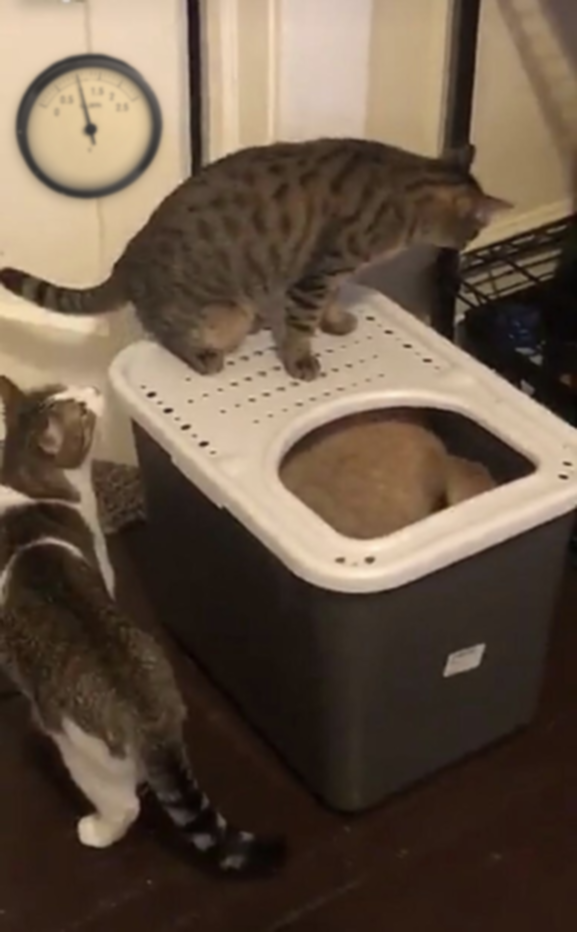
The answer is **1** V
